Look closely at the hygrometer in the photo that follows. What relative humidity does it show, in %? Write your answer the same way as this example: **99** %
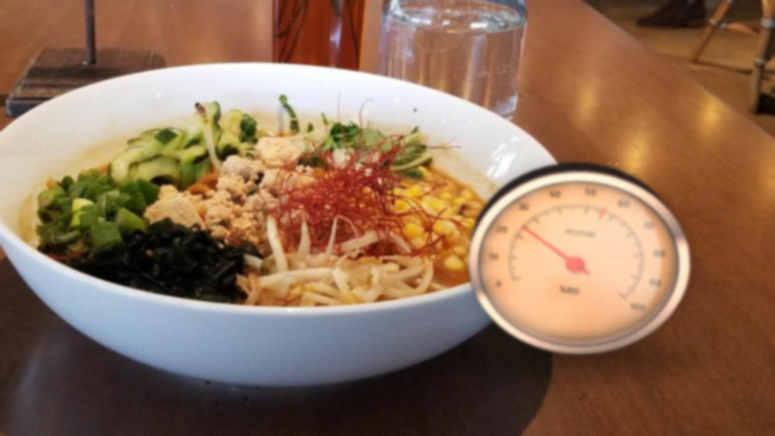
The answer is **25** %
